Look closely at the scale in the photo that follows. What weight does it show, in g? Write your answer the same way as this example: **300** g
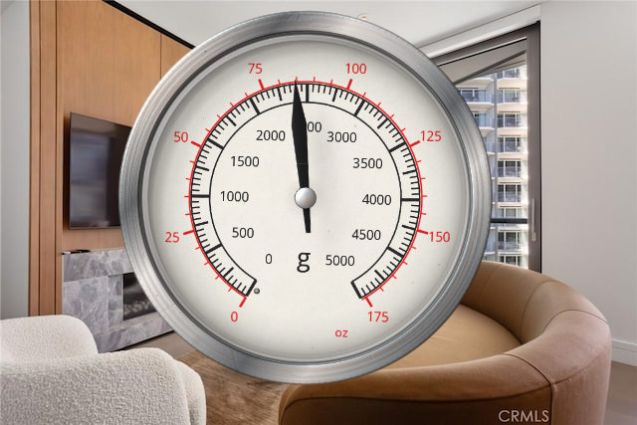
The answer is **2400** g
